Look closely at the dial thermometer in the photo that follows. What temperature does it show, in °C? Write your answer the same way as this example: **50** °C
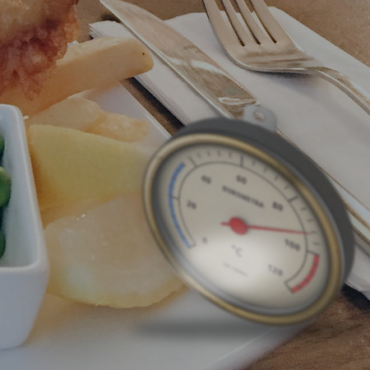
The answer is **92** °C
